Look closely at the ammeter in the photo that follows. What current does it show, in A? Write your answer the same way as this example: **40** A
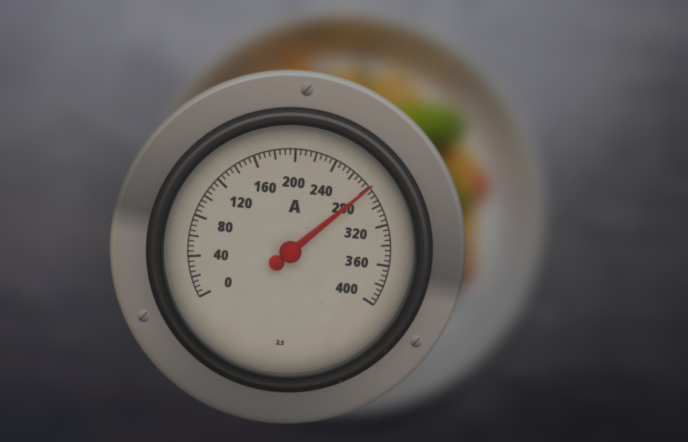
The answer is **280** A
